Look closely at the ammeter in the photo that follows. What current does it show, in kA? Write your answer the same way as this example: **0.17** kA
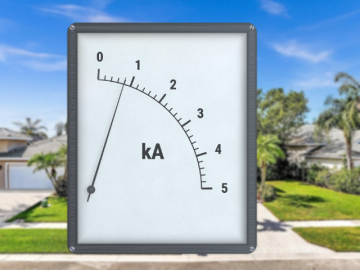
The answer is **0.8** kA
